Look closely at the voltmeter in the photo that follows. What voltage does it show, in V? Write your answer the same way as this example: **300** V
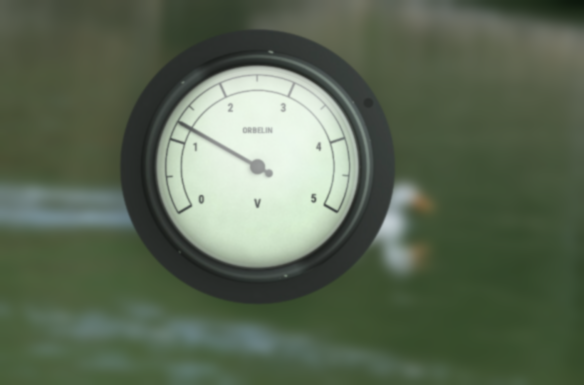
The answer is **1.25** V
